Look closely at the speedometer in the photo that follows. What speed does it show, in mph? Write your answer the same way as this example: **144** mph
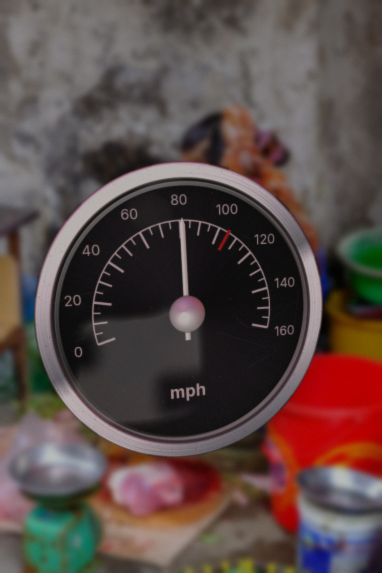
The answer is **80** mph
